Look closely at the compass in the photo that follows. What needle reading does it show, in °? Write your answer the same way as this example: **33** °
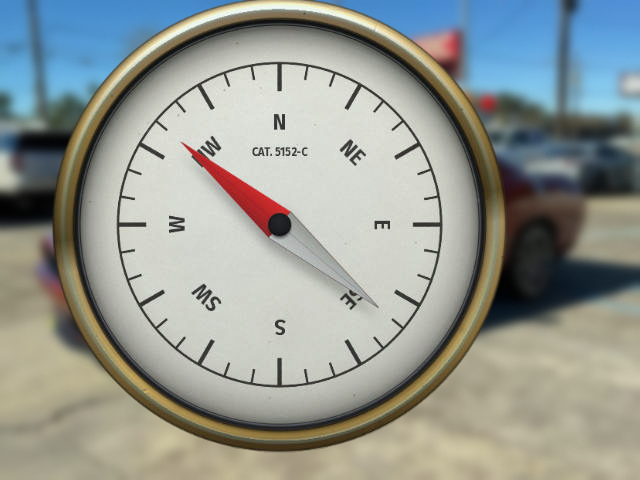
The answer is **310** °
